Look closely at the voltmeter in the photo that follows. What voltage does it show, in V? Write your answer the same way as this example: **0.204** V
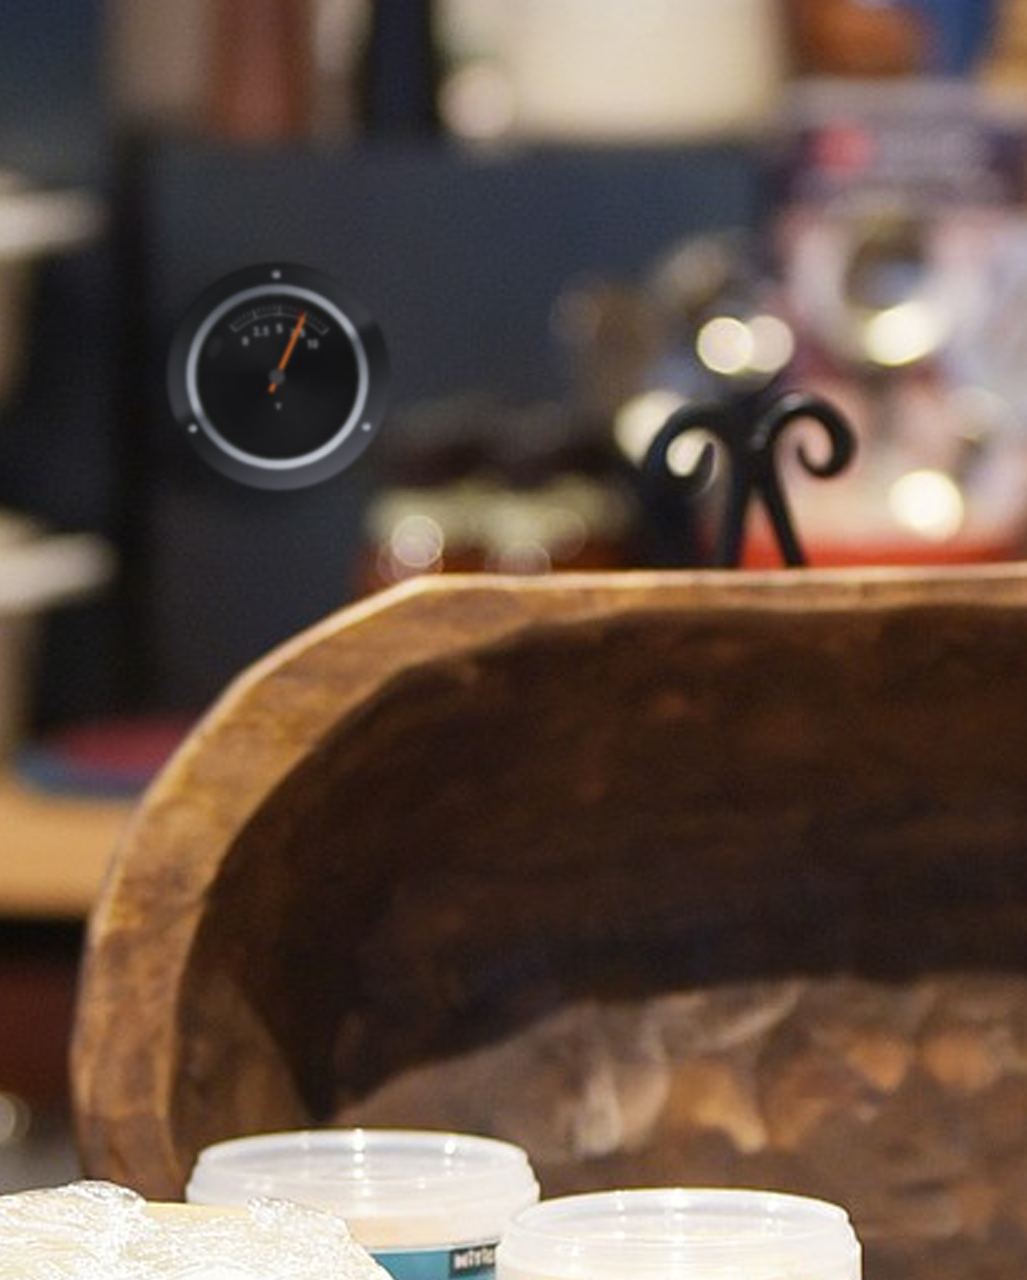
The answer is **7.5** V
